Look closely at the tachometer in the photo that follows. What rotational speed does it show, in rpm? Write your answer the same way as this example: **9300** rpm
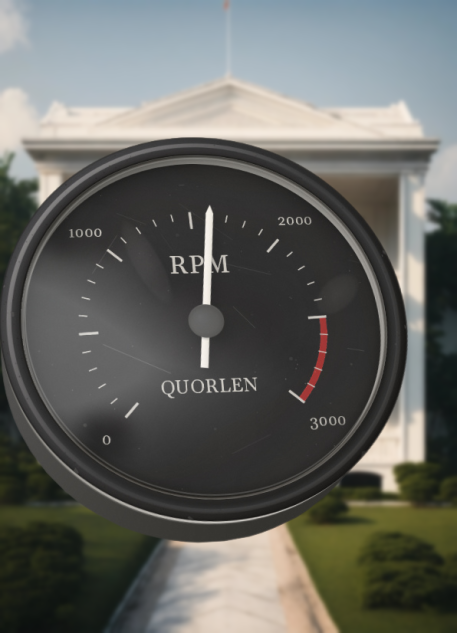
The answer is **1600** rpm
